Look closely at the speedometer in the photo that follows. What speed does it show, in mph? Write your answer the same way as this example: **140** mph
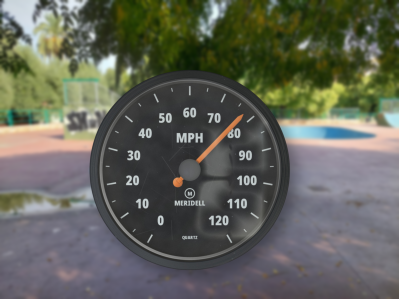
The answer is **77.5** mph
